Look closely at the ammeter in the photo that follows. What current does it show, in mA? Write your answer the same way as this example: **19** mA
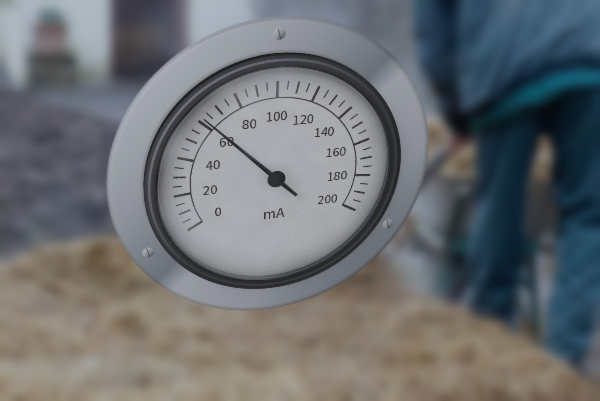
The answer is **62.5** mA
